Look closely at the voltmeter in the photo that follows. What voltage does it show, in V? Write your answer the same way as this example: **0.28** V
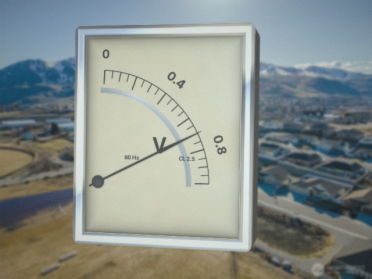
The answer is **0.7** V
